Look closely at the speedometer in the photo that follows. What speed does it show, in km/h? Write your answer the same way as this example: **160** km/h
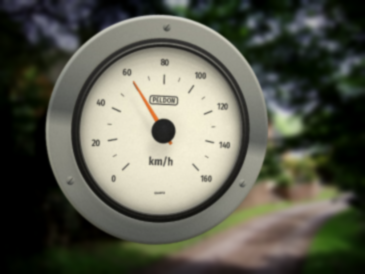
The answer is **60** km/h
